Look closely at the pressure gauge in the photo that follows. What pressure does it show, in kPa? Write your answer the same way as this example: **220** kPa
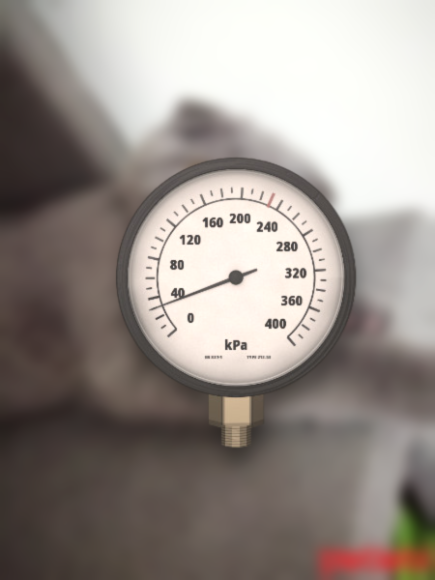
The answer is **30** kPa
